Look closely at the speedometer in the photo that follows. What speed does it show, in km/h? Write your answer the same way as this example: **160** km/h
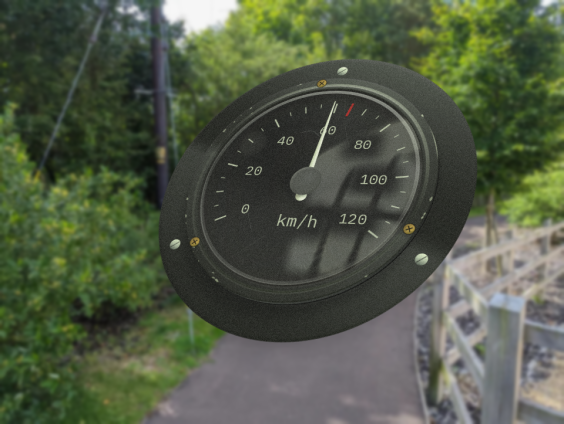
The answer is **60** km/h
